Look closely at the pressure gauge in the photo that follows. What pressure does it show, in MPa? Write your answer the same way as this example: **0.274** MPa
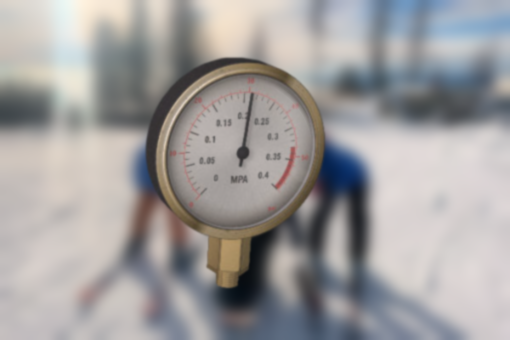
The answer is **0.21** MPa
